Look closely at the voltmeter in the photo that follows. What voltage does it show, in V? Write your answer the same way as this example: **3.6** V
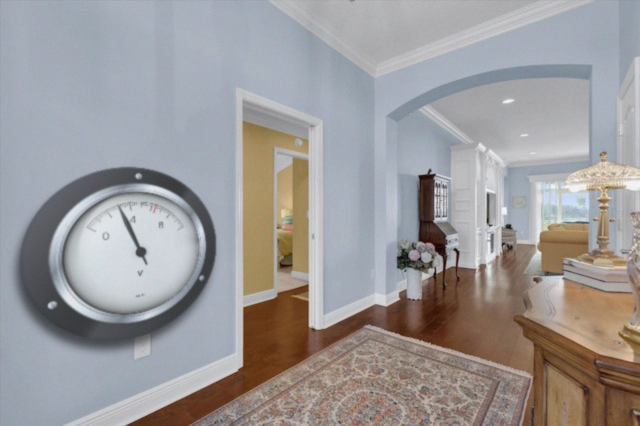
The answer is **3** V
